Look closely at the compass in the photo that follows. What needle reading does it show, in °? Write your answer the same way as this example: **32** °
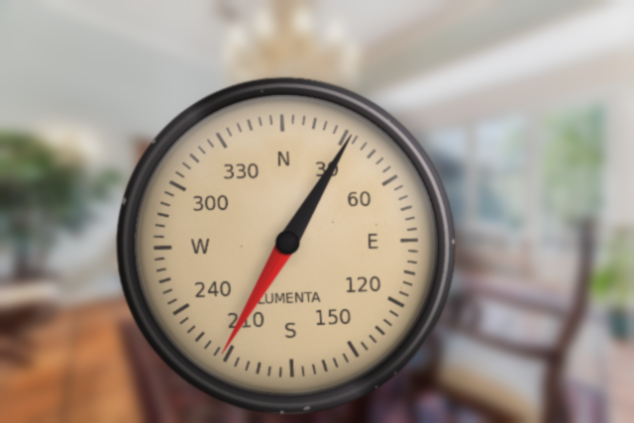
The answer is **212.5** °
